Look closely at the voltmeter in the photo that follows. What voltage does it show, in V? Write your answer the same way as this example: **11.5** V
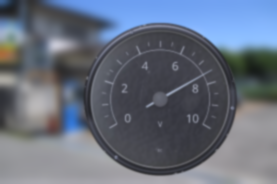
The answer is **7.5** V
